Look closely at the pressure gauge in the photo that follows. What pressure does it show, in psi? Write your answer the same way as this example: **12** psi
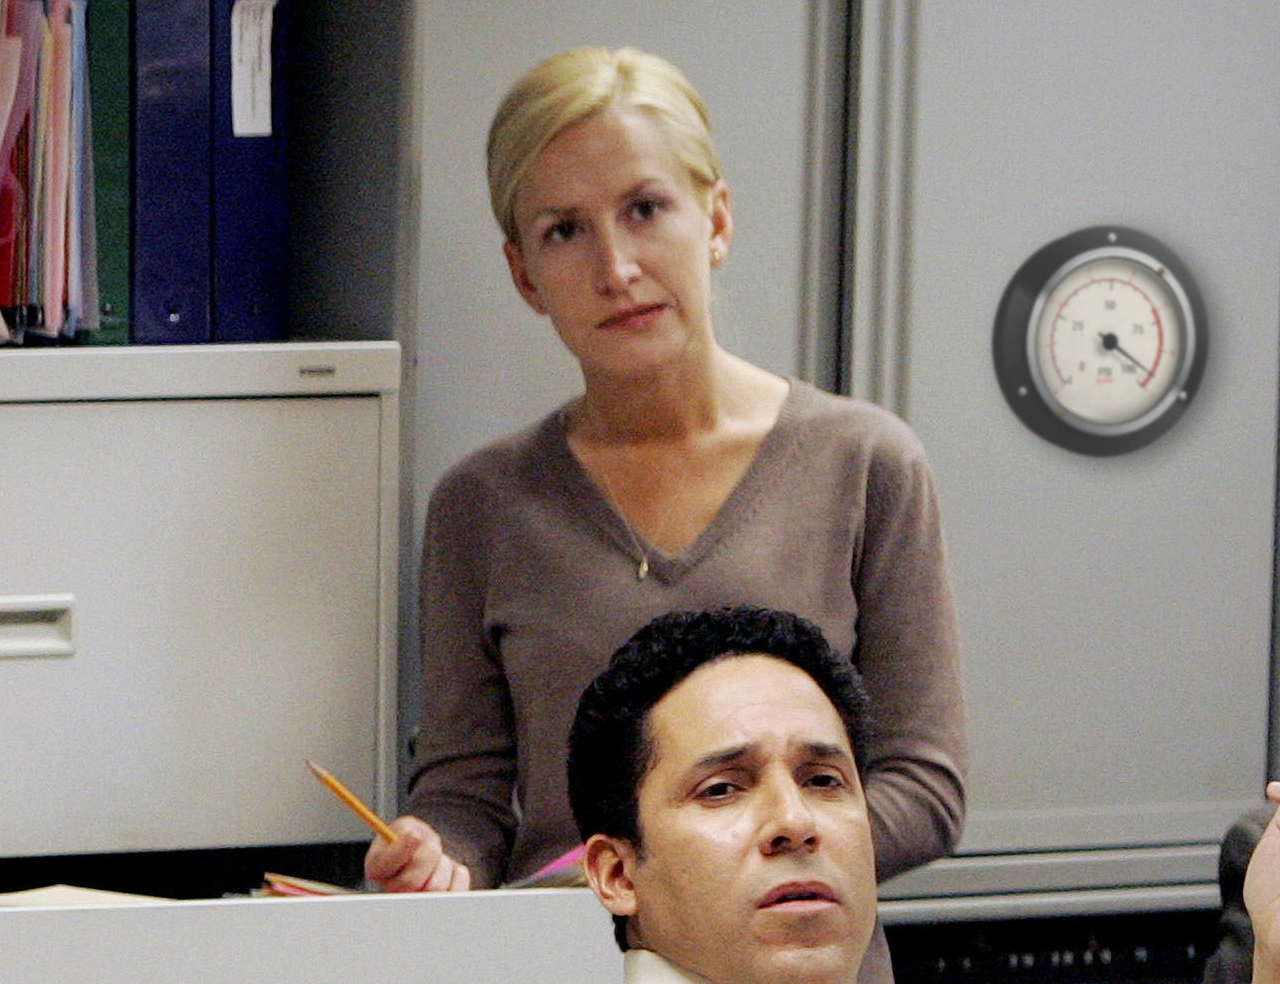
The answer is **95** psi
